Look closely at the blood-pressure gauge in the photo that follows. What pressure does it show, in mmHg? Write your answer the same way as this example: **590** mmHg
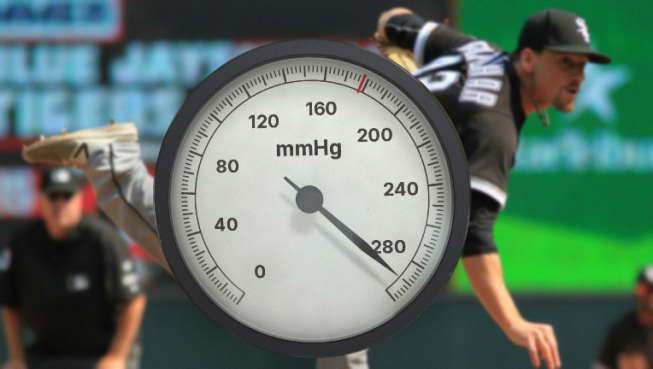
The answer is **290** mmHg
